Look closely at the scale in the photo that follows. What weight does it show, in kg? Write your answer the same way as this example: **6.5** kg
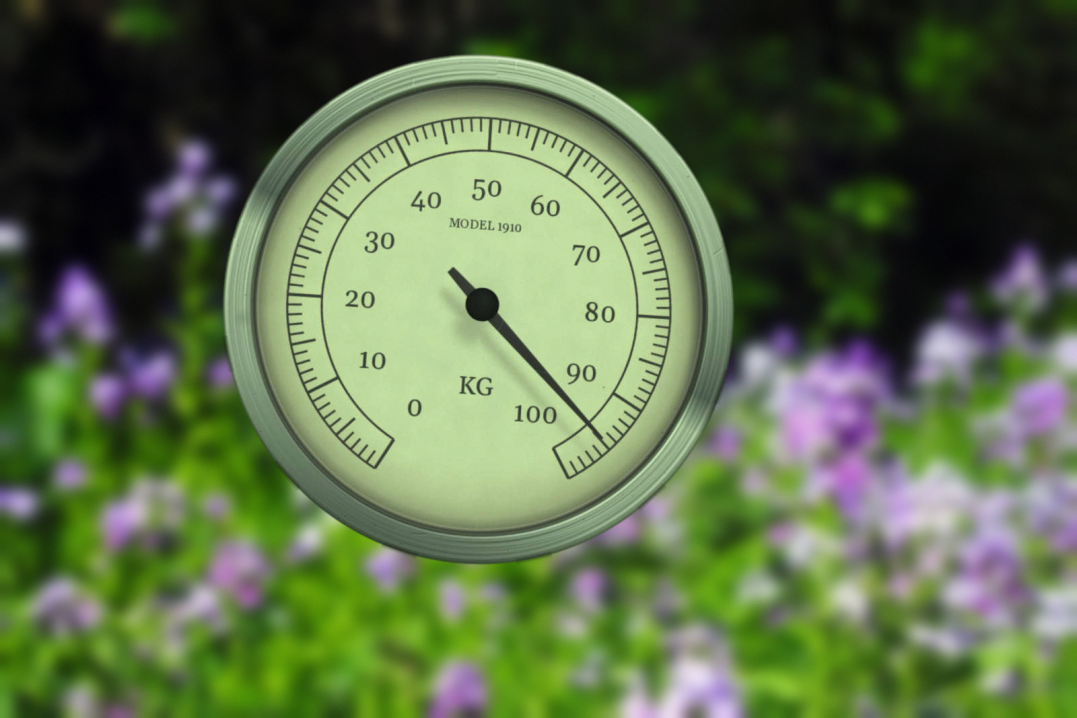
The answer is **95** kg
